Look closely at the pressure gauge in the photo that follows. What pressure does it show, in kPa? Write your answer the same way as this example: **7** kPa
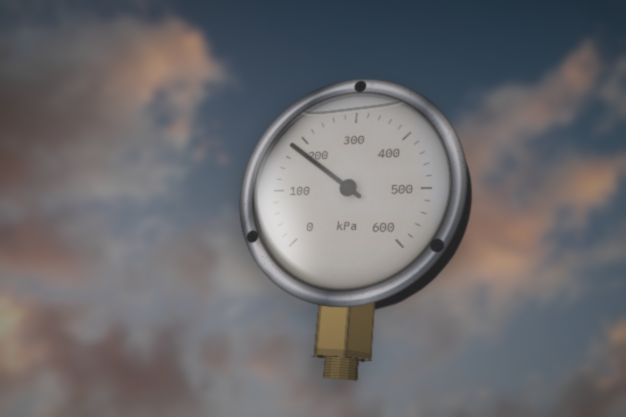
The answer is **180** kPa
